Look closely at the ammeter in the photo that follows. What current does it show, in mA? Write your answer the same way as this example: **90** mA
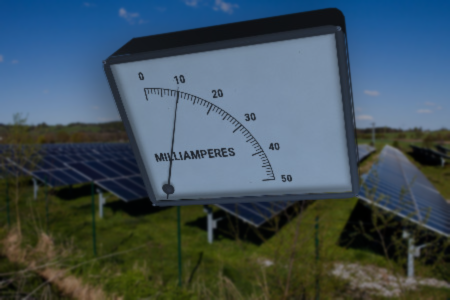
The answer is **10** mA
